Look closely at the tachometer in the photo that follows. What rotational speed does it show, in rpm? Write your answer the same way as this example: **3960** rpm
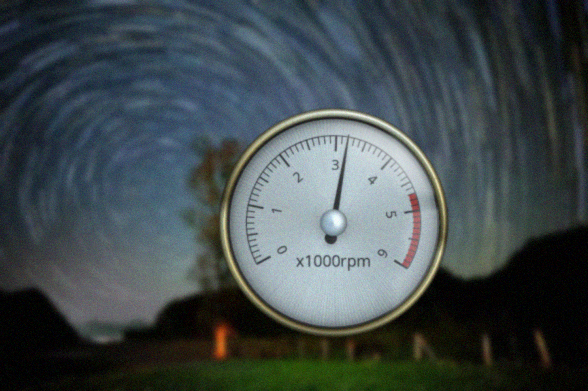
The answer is **3200** rpm
